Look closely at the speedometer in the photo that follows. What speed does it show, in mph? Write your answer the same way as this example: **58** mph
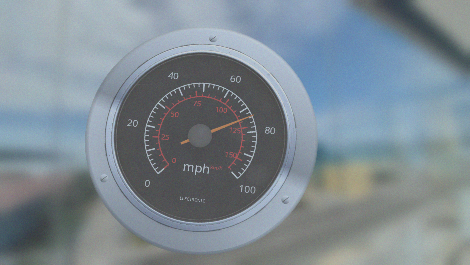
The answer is **74** mph
